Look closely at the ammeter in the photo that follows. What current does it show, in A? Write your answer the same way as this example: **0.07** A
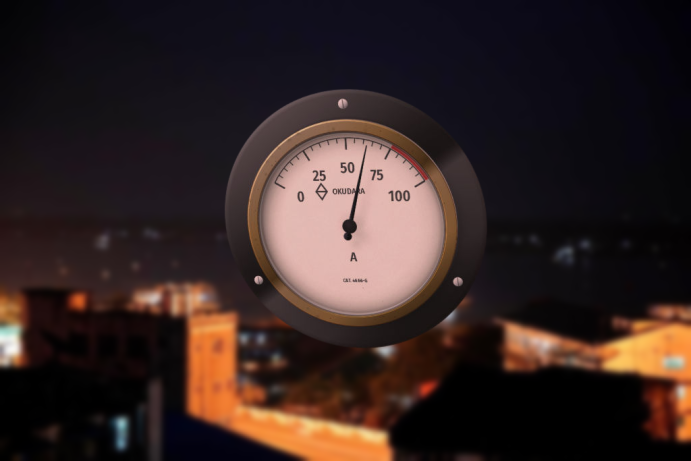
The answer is **62.5** A
